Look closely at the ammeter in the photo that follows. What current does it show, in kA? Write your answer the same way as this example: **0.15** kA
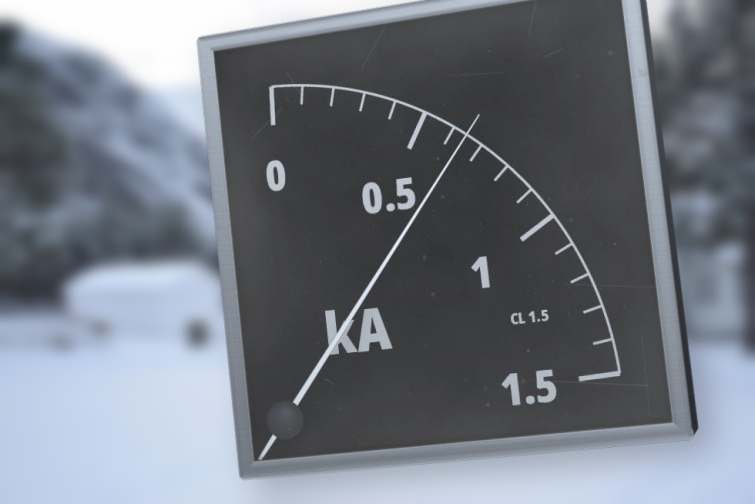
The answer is **0.65** kA
